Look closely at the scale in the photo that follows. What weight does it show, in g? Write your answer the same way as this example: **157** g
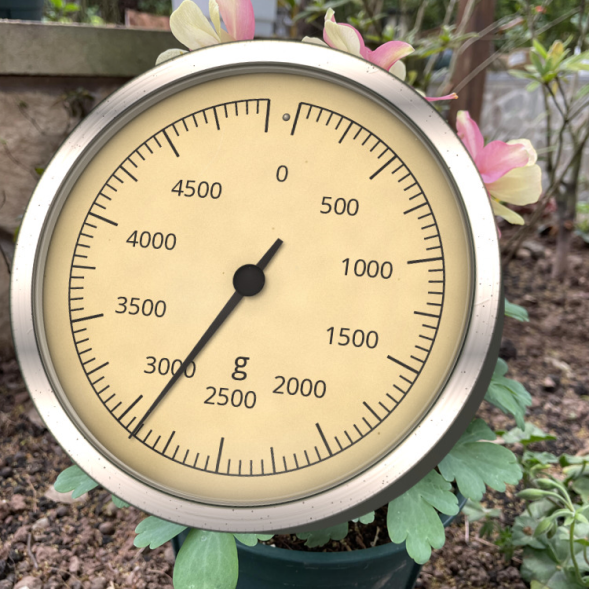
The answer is **2900** g
